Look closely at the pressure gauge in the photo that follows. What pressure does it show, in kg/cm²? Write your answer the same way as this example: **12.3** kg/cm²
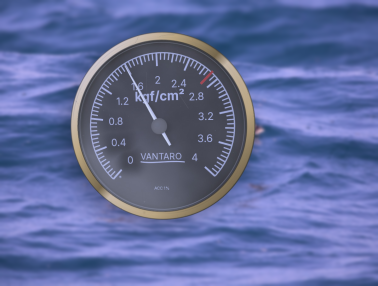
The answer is **1.6** kg/cm²
